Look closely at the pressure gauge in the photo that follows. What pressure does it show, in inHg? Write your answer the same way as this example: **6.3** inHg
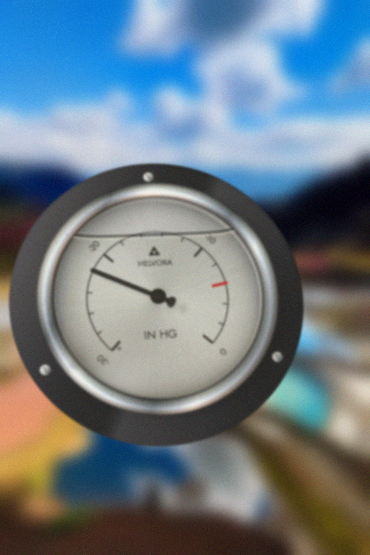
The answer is **-22** inHg
